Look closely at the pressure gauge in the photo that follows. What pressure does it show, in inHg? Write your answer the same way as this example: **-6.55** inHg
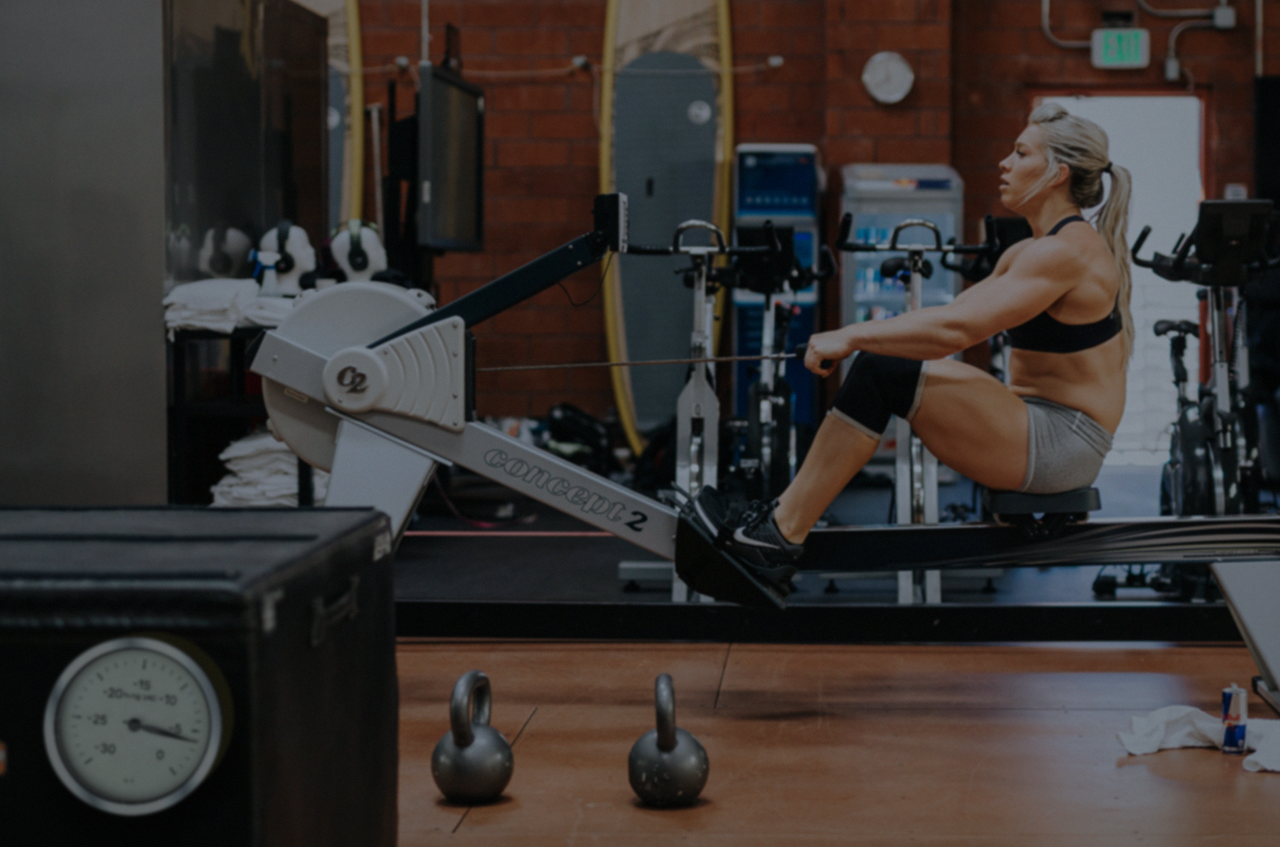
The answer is **-4** inHg
